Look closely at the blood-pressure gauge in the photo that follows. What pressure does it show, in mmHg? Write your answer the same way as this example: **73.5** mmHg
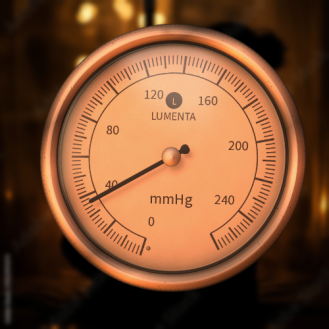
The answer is **36** mmHg
